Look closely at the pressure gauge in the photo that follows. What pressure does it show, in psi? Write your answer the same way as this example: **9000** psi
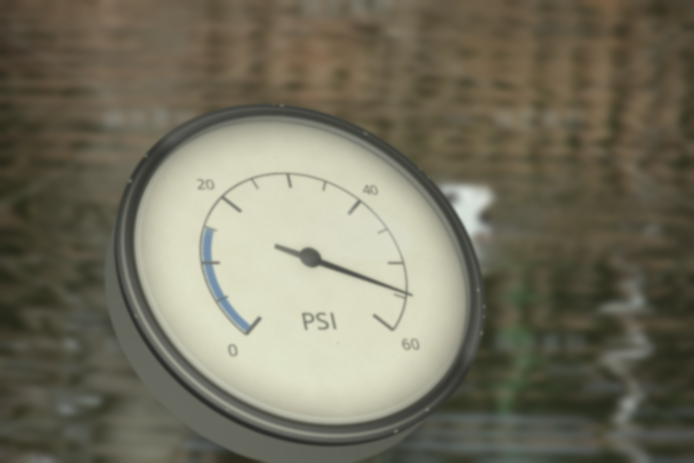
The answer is **55** psi
